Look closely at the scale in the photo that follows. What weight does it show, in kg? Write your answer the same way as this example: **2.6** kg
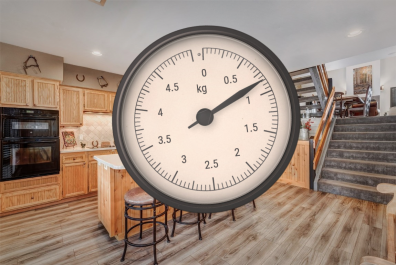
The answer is **0.85** kg
